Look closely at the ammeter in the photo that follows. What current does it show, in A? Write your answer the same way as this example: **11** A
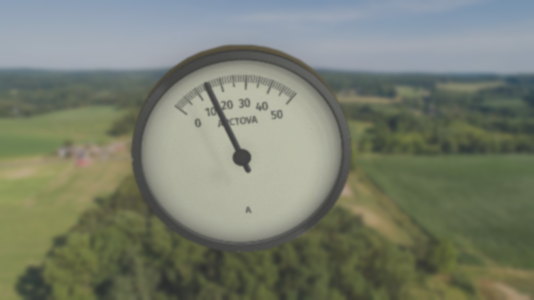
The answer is **15** A
